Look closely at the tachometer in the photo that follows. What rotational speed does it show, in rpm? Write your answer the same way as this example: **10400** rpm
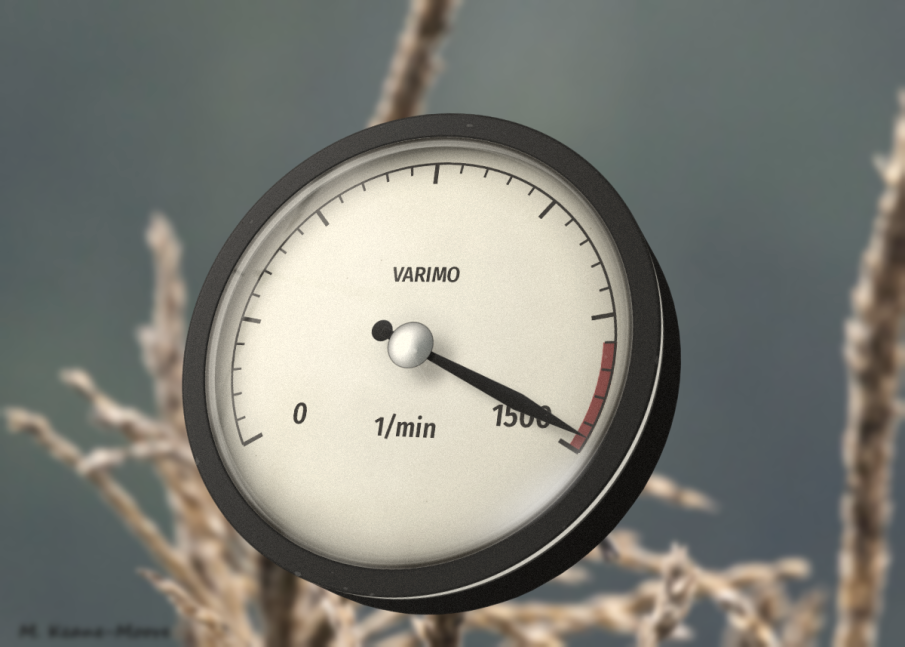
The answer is **1475** rpm
